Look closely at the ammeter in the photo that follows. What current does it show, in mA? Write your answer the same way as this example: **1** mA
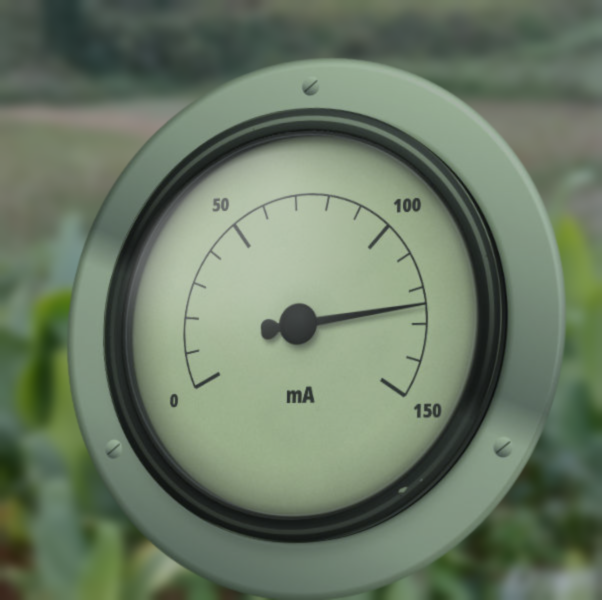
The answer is **125** mA
